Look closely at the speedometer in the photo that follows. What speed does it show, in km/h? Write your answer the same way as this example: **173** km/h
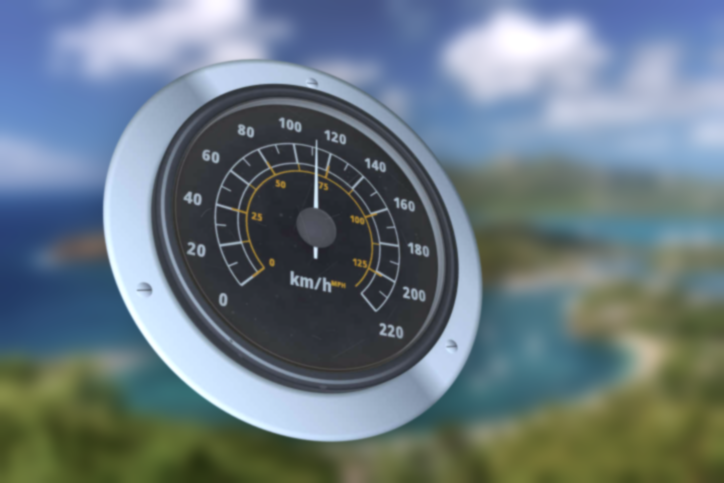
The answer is **110** km/h
